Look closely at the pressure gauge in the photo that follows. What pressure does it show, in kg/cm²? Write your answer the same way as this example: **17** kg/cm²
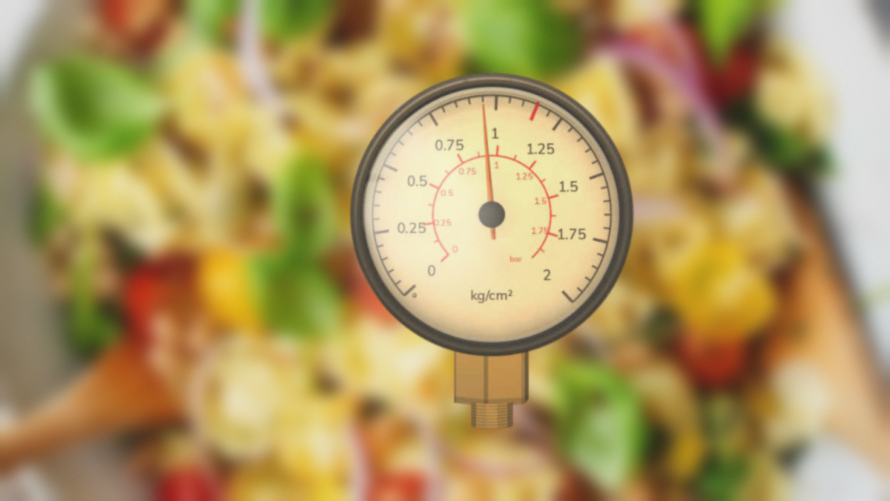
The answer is **0.95** kg/cm²
